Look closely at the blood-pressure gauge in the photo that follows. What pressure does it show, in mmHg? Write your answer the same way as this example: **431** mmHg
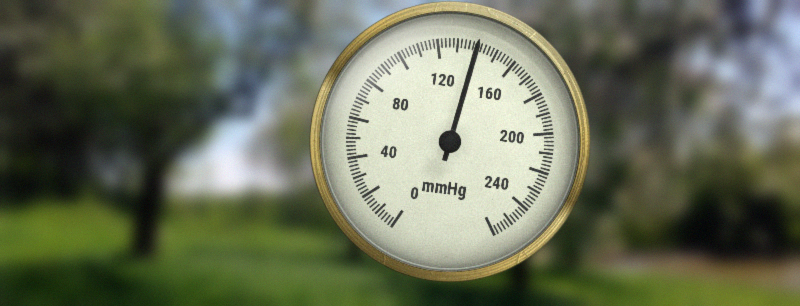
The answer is **140** mmHg
